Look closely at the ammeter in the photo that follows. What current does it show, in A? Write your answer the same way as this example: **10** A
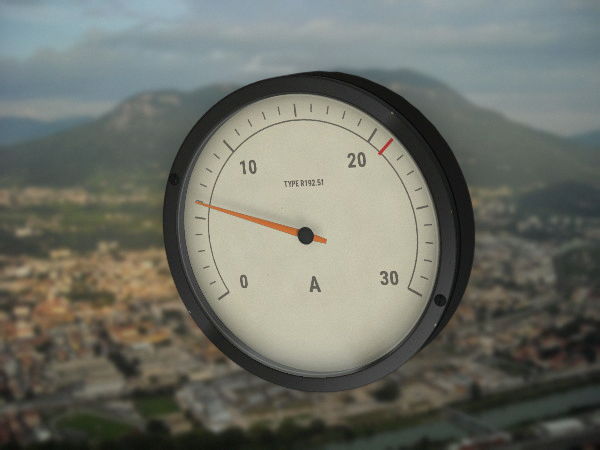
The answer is **6** A
